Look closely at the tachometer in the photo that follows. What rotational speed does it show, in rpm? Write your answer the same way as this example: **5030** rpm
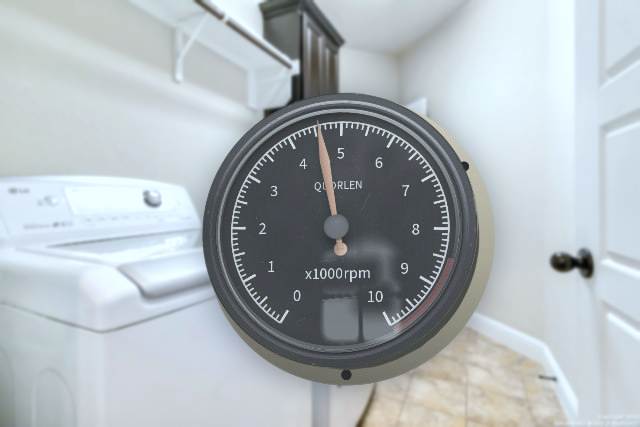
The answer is **4600** rpm
